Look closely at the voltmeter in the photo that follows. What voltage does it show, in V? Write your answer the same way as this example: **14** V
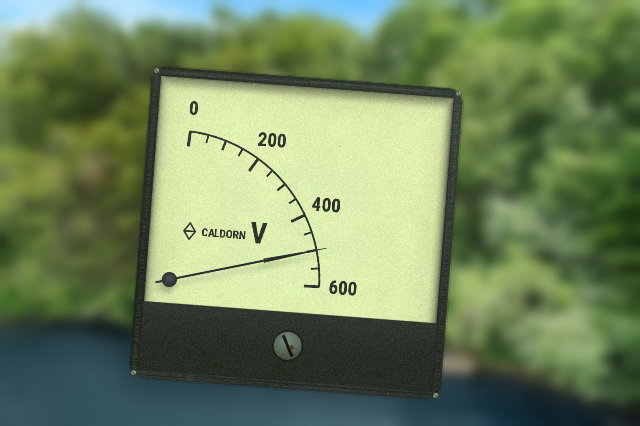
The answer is **500** V
